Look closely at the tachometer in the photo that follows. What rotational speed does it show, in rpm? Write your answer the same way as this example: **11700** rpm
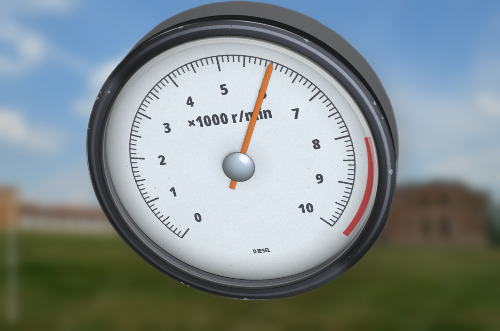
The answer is **6000** rpm
